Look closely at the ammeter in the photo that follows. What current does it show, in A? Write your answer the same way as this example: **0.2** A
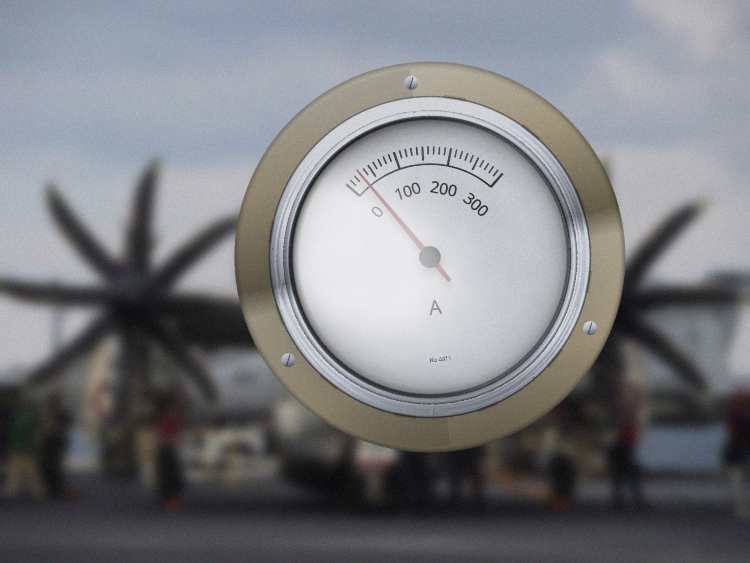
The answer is **30** A
